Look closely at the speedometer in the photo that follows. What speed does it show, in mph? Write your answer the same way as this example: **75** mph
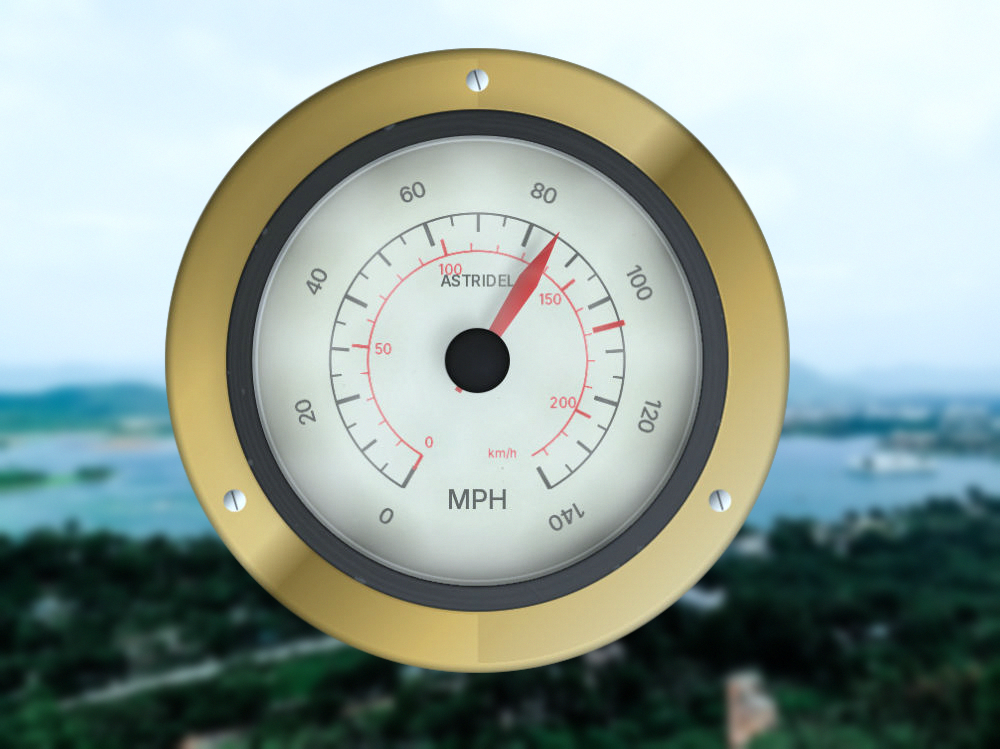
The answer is **85** mph
